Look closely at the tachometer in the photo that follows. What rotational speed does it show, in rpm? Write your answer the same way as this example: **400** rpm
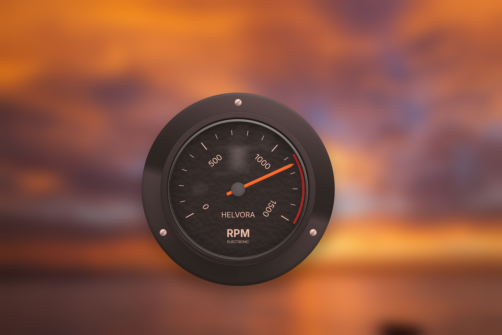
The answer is **1150** rpm
